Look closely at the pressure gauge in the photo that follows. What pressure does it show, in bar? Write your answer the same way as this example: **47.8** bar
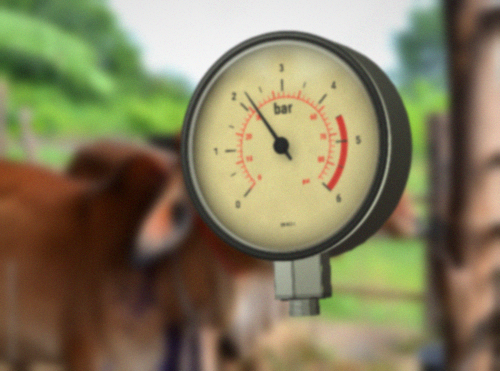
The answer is **2.25** bar
